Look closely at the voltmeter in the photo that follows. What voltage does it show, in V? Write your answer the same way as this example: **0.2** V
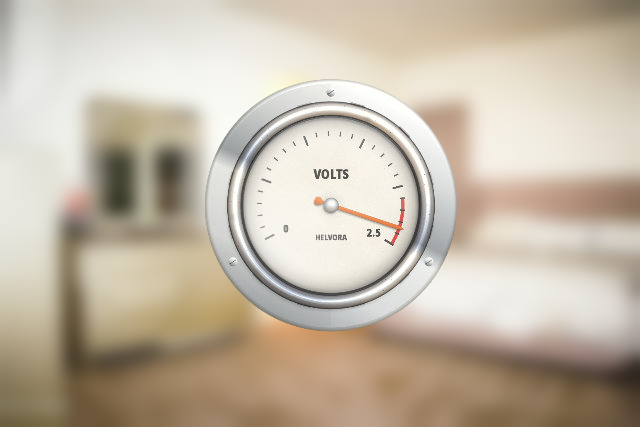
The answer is **2.35** V
